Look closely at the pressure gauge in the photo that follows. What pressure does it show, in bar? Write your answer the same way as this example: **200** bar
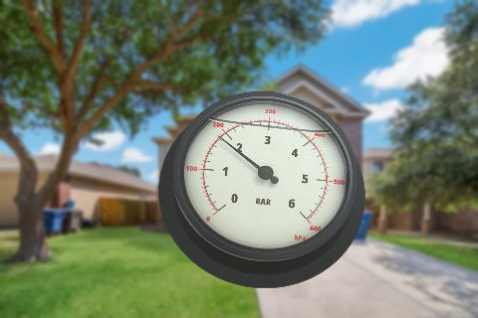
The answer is **1.8** bar
